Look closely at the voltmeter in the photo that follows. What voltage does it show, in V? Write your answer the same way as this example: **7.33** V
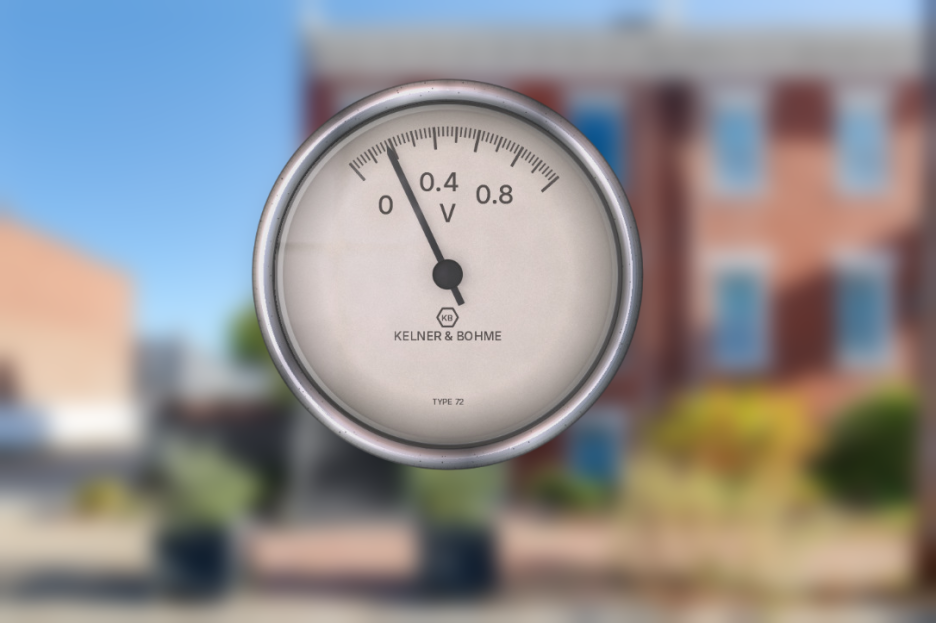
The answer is **0.18** V
